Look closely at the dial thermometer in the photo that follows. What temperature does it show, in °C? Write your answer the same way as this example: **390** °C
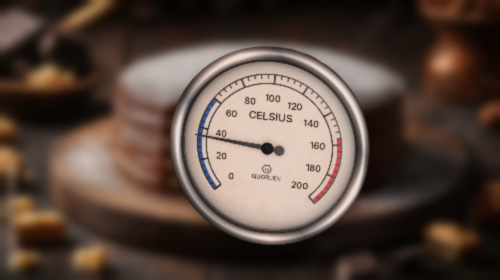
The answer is **36** °C
